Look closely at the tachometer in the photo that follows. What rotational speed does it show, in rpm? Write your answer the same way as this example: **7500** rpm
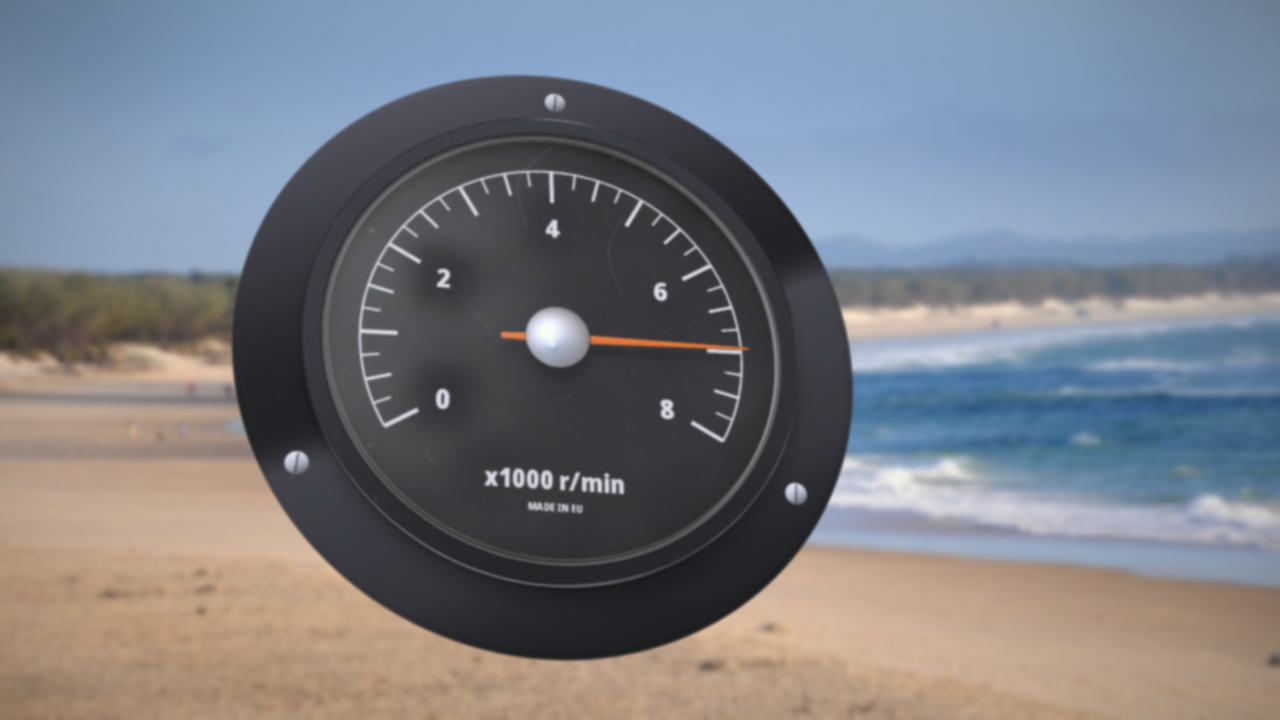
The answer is **7000** rpm
